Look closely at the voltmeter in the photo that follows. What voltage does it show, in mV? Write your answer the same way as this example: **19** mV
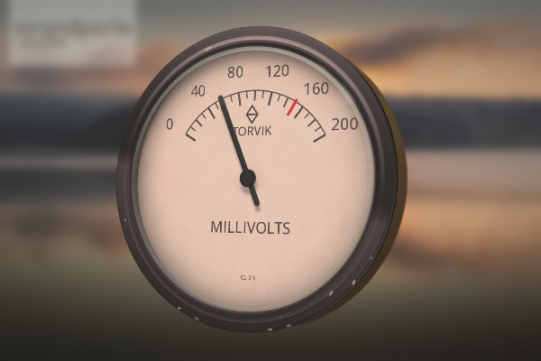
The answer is **60** mV
